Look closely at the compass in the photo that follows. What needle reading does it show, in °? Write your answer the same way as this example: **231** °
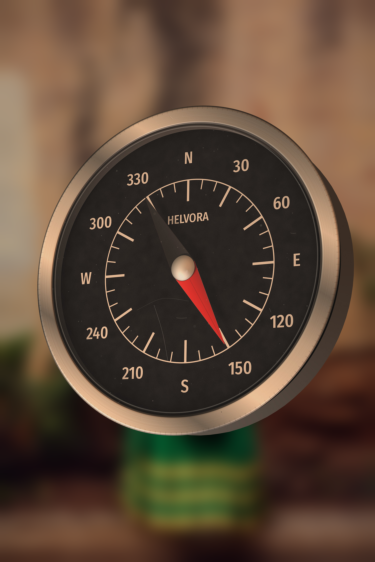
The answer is **150** °
